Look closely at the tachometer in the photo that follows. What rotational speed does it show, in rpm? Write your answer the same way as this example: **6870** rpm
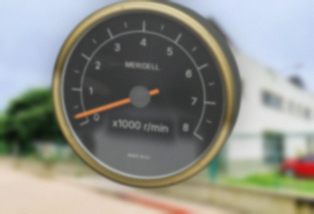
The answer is **250** rpm
